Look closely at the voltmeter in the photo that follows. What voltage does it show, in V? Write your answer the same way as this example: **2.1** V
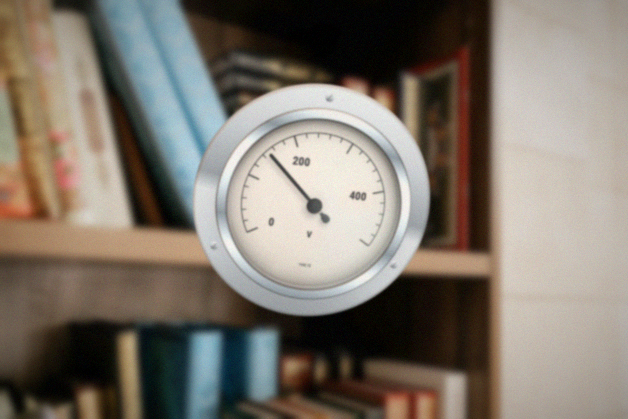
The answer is **150** V
